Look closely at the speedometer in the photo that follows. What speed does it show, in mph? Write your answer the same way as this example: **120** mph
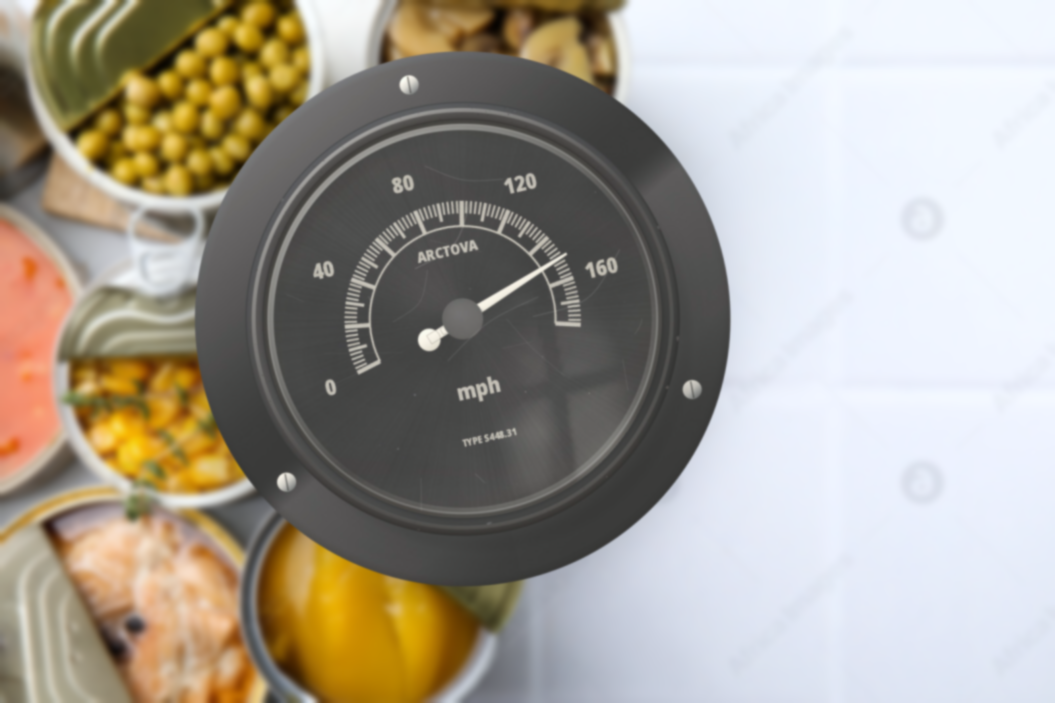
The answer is **150** mph
